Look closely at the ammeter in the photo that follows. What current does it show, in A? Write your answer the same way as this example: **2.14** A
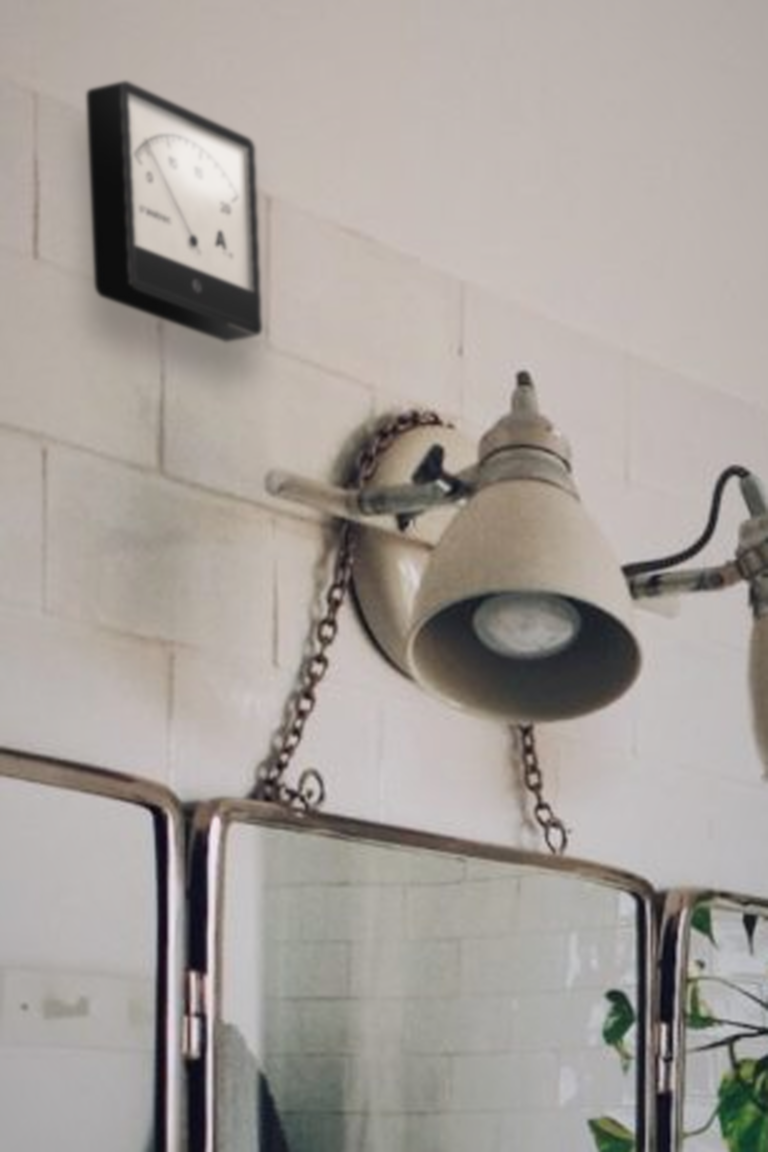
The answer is **5** A
